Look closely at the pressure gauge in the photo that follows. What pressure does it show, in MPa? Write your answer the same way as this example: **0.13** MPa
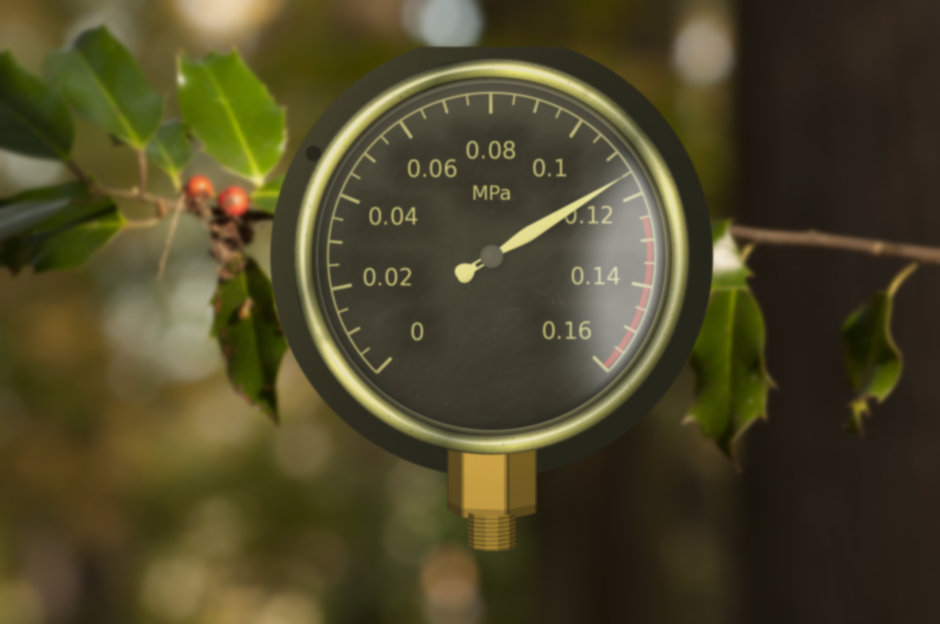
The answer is **0.115** MPa
